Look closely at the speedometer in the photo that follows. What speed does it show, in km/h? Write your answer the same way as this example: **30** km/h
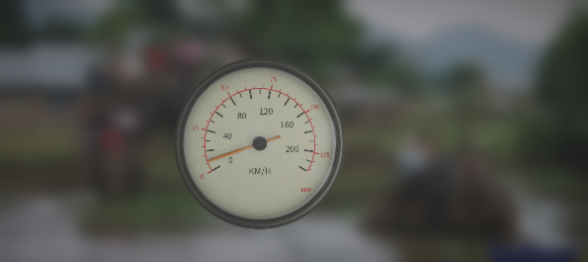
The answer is **10** km/h
